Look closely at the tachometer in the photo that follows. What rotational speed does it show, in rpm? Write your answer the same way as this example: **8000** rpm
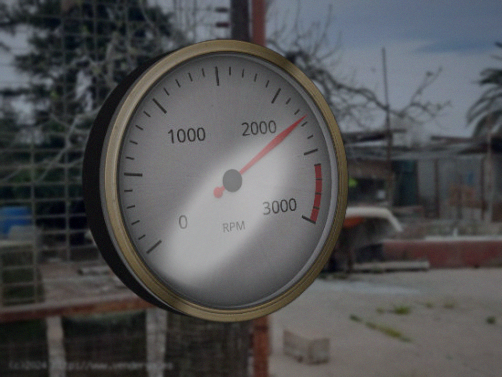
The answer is **2250** rpm
